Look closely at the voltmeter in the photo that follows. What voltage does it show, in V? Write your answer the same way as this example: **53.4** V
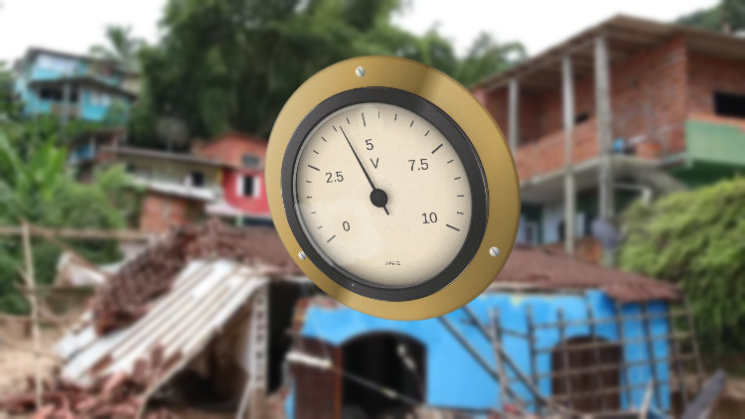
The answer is **4.25** V
